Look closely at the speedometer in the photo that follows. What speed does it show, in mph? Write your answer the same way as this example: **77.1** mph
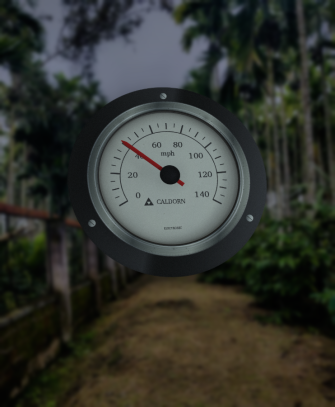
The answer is **40** mph
